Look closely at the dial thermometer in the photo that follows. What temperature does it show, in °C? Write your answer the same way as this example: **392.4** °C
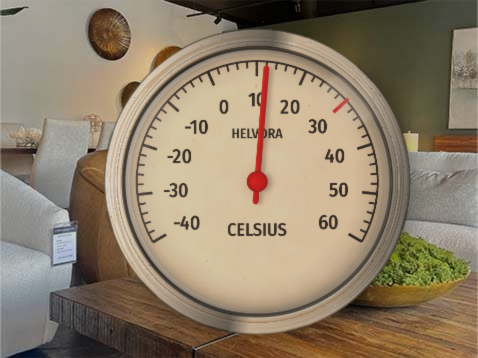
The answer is **12** °C
